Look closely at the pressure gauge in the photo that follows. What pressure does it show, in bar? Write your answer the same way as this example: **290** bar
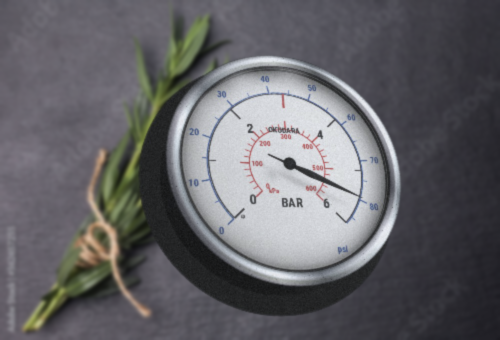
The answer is **5.5** bar
